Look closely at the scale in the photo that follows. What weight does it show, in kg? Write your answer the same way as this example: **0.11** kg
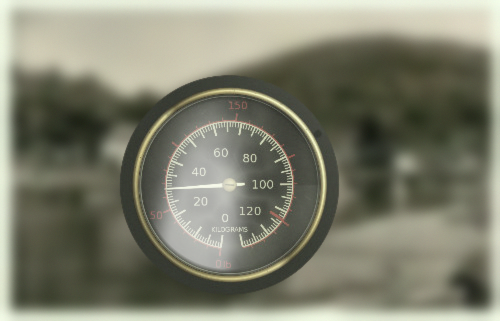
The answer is **30** kg
